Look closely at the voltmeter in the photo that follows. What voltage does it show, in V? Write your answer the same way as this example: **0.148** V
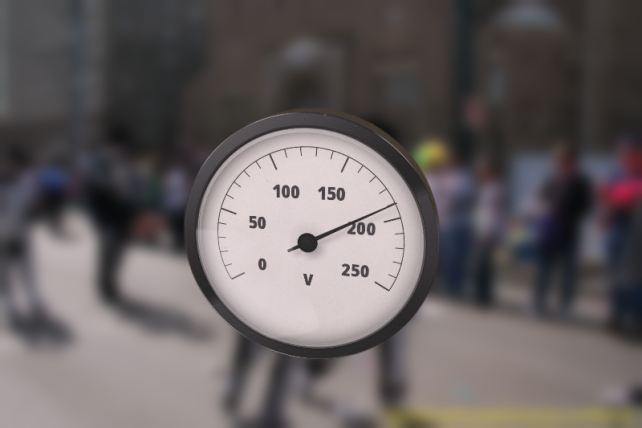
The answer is **190** V
